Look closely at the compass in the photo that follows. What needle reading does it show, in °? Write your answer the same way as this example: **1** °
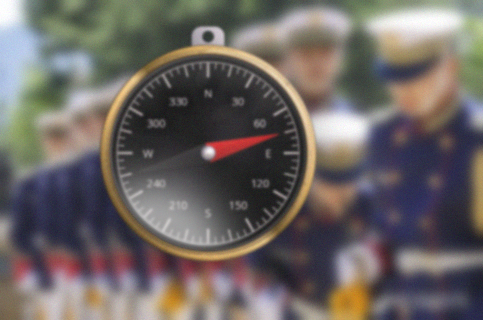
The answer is **75** °
